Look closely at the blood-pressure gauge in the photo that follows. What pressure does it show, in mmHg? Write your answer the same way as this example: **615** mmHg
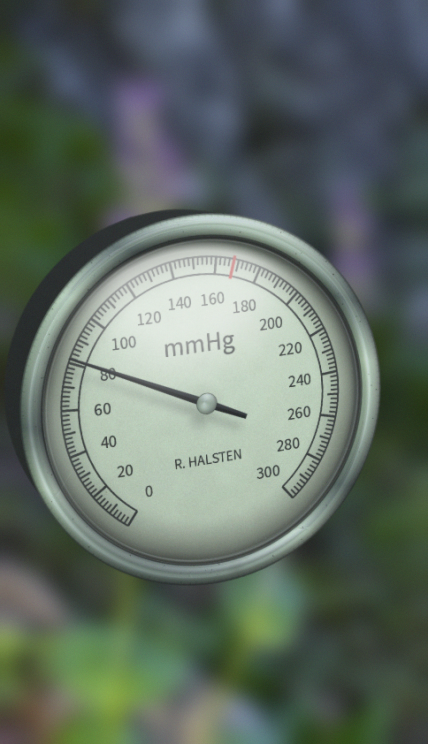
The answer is **82** mmHg
